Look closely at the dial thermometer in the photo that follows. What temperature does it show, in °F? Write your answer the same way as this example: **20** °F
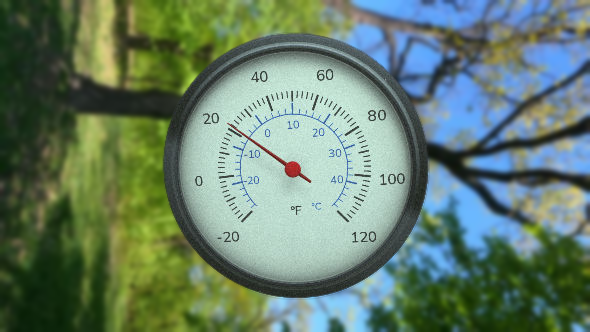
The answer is **22** °F
